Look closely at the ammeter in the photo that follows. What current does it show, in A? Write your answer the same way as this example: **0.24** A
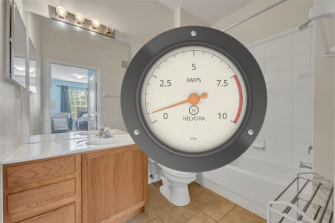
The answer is **0.5** A
